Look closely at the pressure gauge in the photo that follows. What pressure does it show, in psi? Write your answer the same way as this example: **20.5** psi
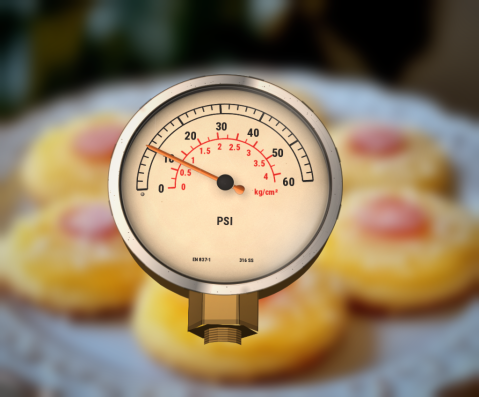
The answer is **10** psi
